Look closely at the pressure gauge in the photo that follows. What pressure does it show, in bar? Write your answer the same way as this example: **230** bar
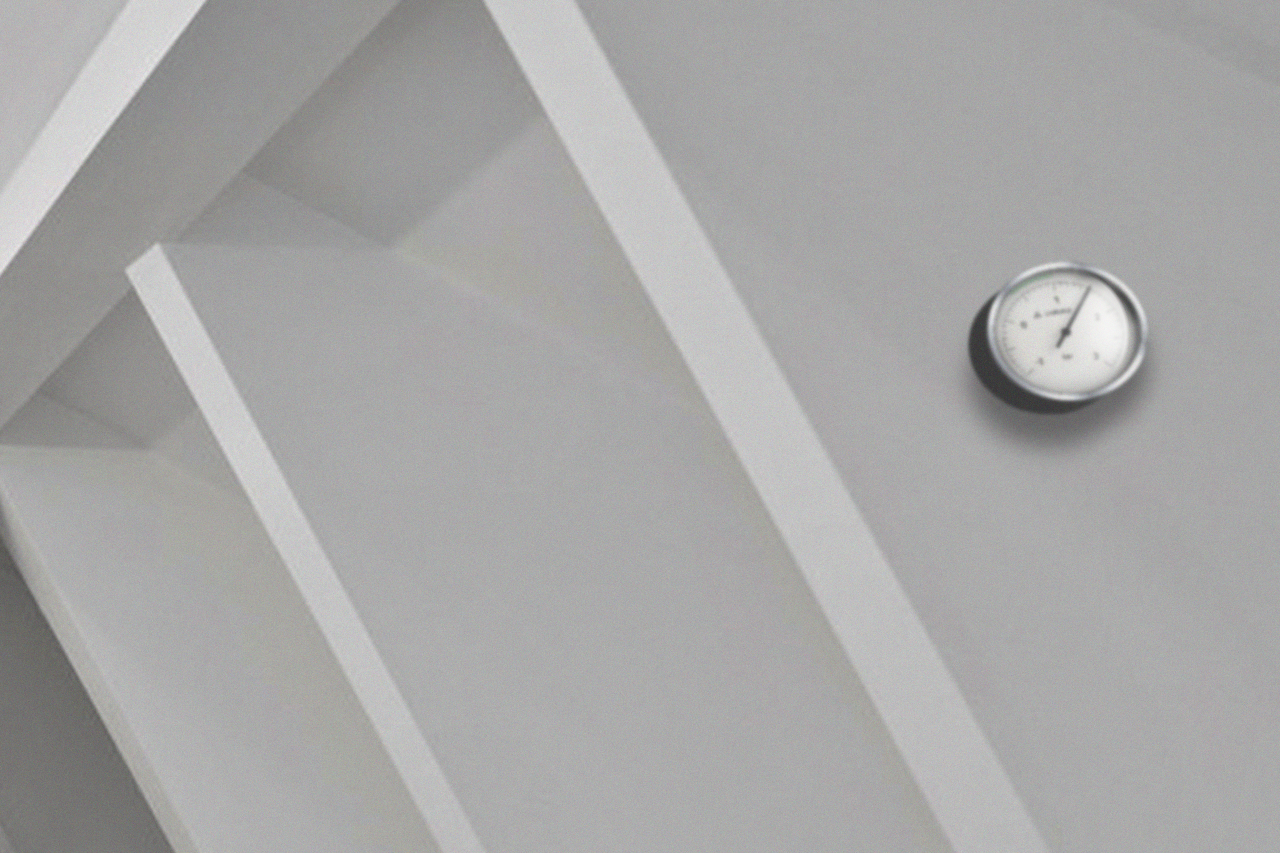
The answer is **1.5** bar
